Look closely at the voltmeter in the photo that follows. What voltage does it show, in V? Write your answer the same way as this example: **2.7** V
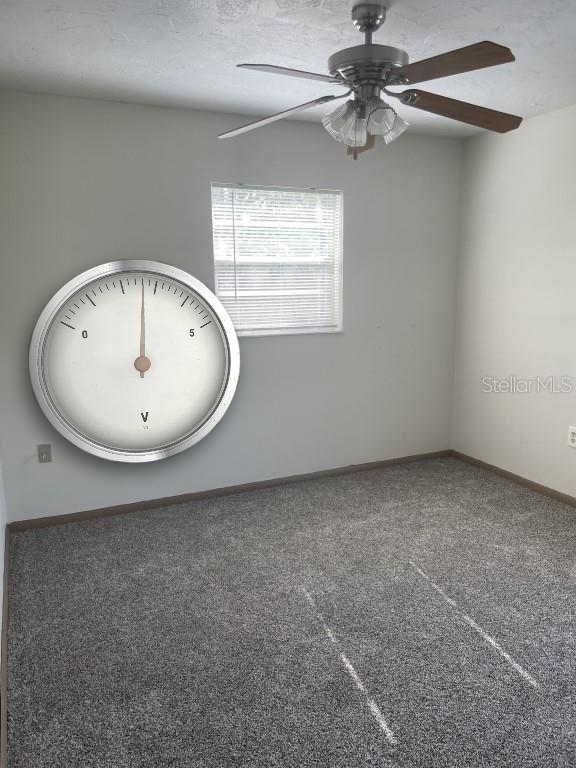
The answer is **2.6** V
